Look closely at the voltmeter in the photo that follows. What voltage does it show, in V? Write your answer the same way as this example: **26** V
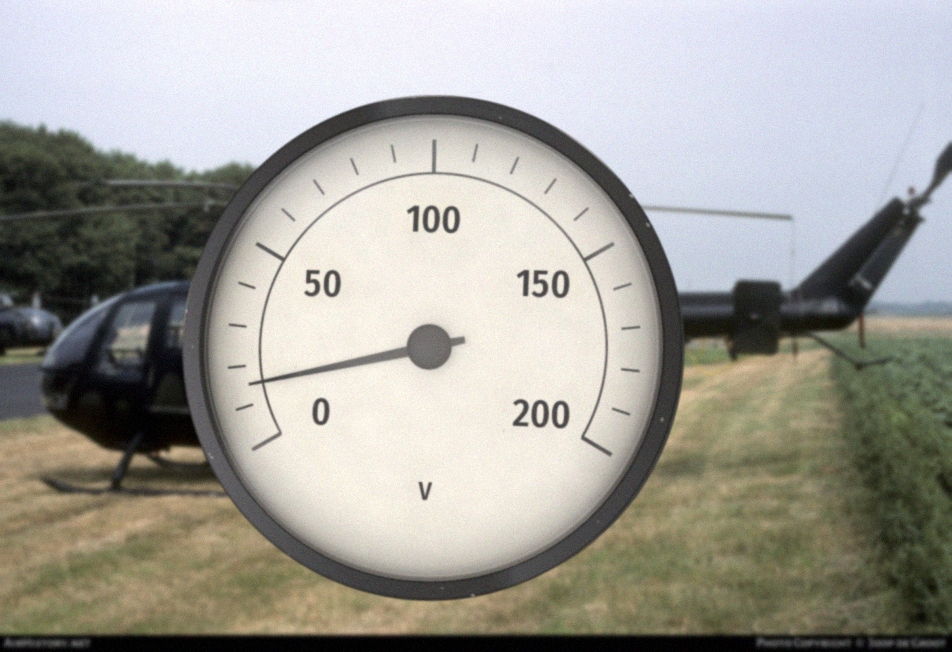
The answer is **15** V
